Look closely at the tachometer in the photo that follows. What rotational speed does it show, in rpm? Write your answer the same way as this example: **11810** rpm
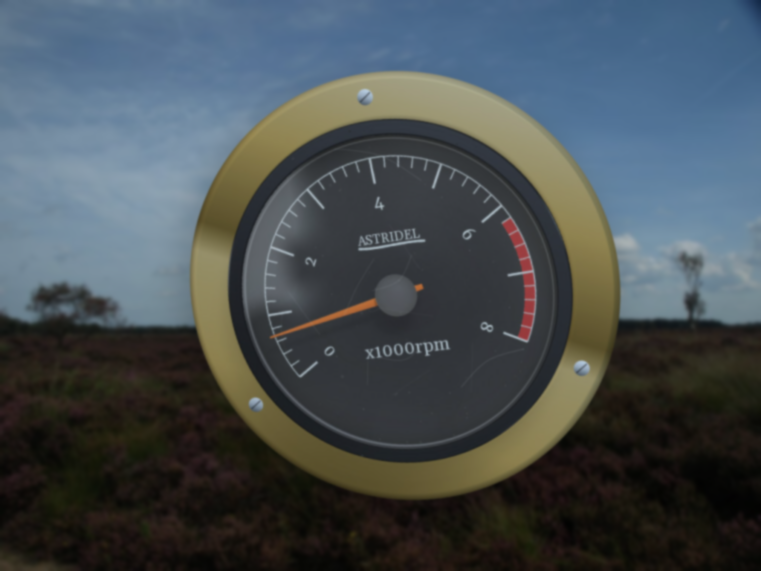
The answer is **700** rpm
